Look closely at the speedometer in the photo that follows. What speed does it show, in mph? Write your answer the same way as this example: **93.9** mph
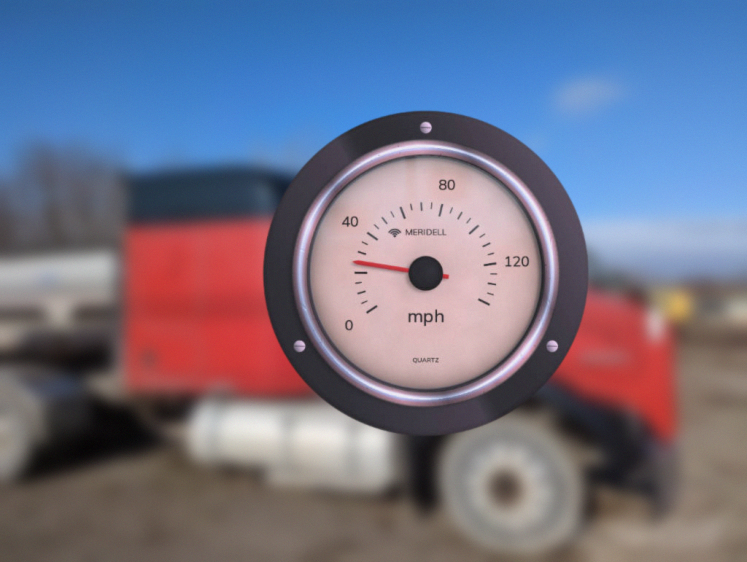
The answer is **25** mph
